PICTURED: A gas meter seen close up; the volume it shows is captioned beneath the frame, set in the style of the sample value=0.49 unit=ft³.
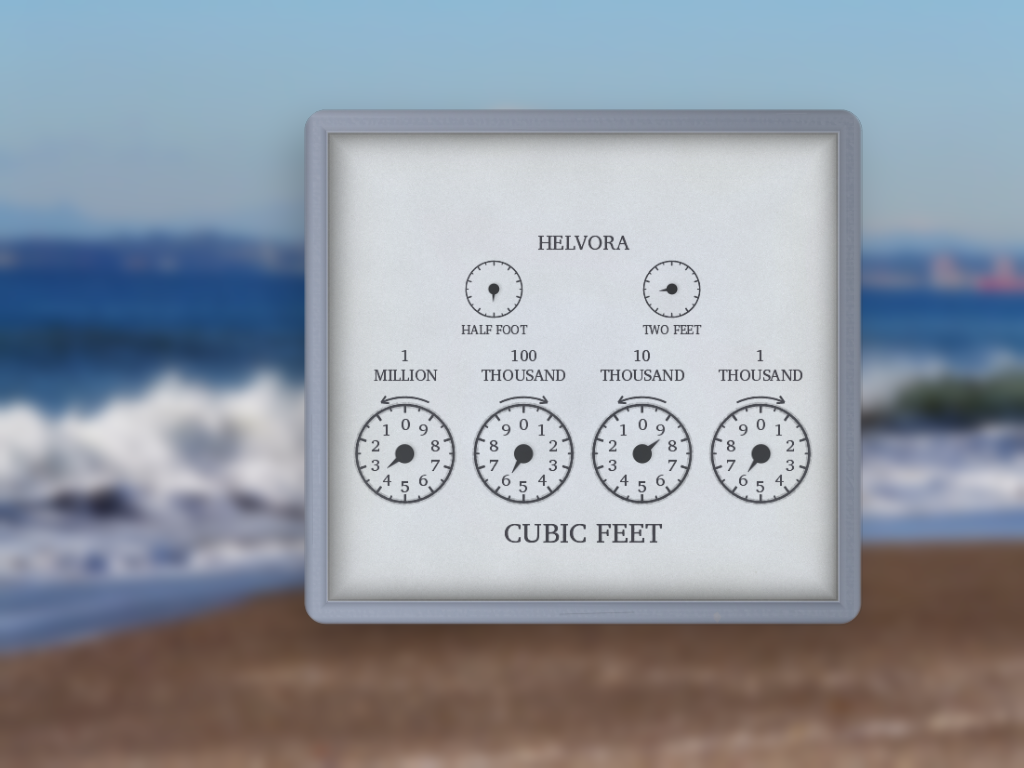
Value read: value=358600 unit=ft³
